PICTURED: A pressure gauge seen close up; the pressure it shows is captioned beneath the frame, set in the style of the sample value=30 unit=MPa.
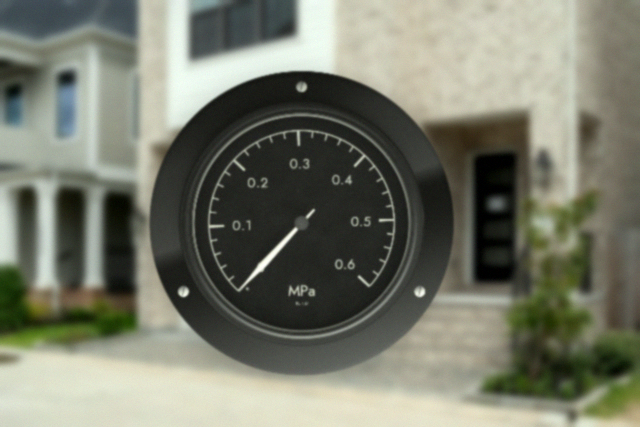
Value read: value=0 unit=MPa
